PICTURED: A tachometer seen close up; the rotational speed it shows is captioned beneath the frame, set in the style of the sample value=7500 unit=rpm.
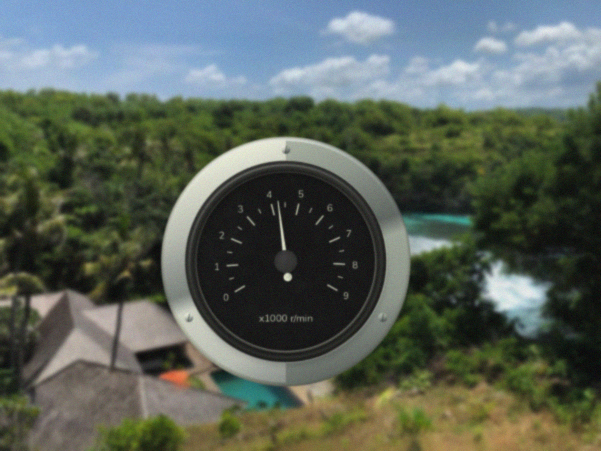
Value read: value=4250 unit=rpm
